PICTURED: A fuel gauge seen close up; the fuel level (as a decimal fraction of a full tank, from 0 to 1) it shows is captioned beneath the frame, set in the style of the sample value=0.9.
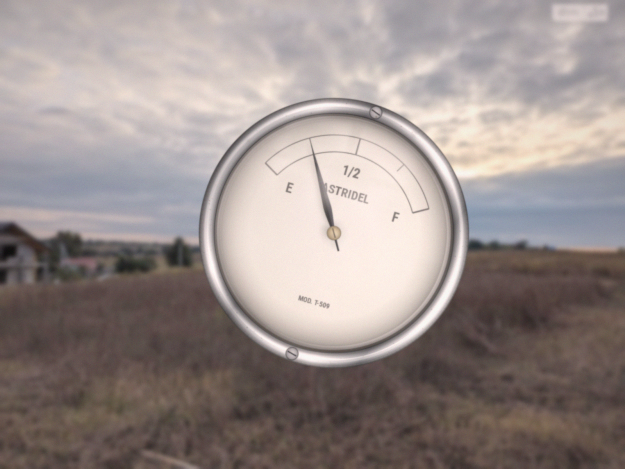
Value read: value=0.25
